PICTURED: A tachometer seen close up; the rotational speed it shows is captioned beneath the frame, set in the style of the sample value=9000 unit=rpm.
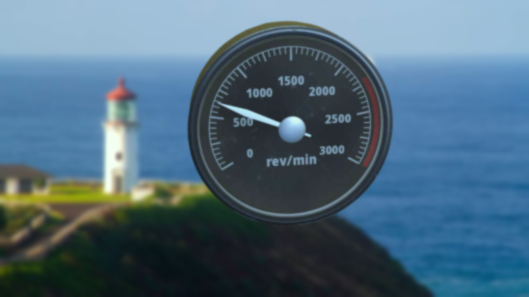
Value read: value=650 unit=rpm
